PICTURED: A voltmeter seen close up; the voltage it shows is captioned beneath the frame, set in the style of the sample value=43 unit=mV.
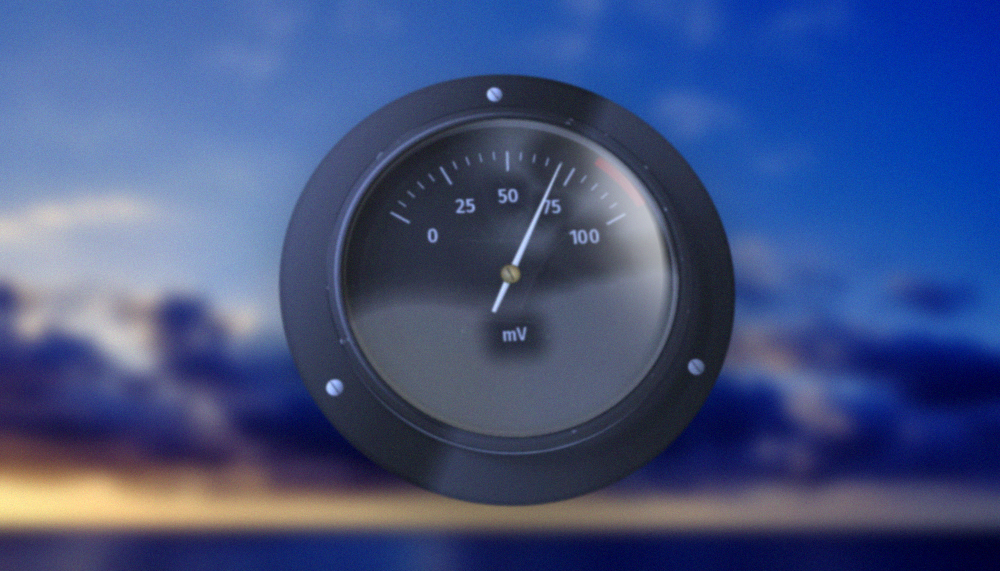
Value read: value=70 unit=mV
